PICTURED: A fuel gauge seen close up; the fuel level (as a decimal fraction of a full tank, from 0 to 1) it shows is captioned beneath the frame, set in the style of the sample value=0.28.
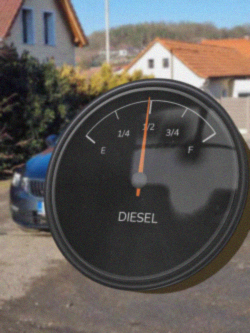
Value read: value=0.5
